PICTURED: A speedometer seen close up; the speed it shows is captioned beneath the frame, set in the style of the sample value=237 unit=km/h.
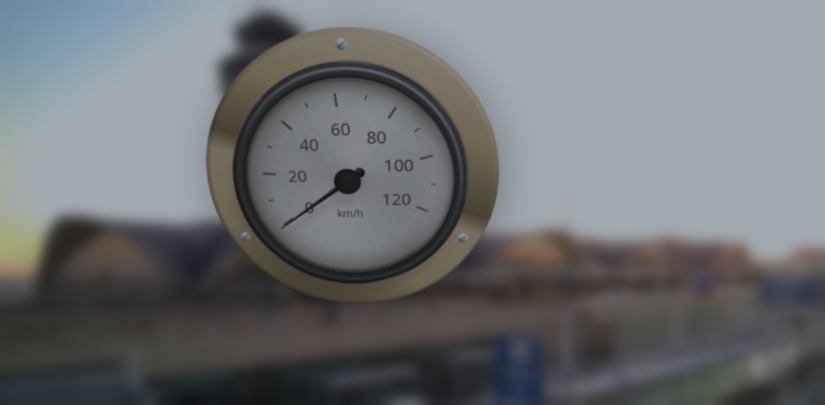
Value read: value=0 unit=km/h
